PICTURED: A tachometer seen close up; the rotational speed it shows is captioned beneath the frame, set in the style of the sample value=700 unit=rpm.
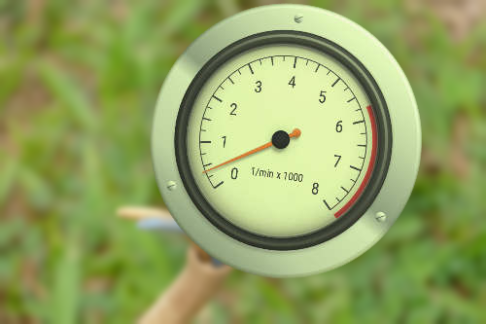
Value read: value=375 unit=rpm
